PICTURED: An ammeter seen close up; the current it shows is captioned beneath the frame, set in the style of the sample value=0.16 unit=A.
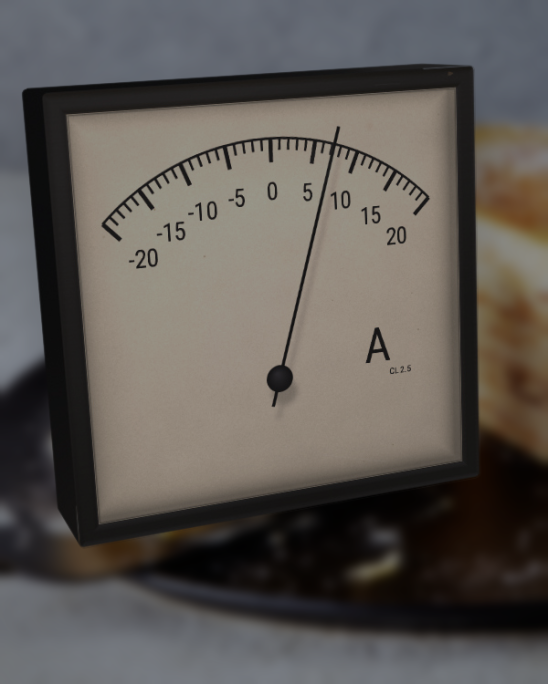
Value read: value=7 unit=A
